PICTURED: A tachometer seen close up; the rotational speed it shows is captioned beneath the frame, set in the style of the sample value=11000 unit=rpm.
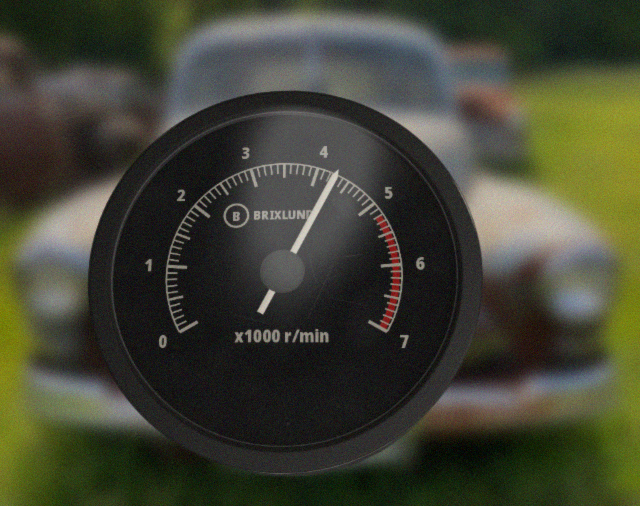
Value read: value=4300 unit=rpm
